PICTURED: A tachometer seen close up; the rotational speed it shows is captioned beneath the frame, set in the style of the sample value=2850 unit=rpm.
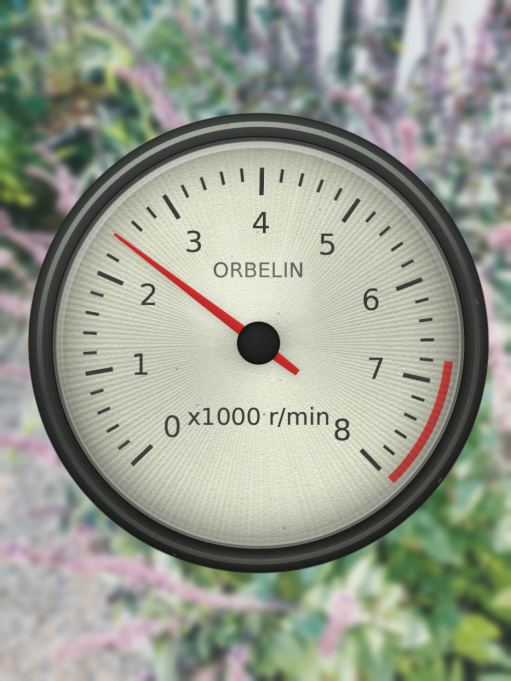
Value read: value=2400 unit=rpm
